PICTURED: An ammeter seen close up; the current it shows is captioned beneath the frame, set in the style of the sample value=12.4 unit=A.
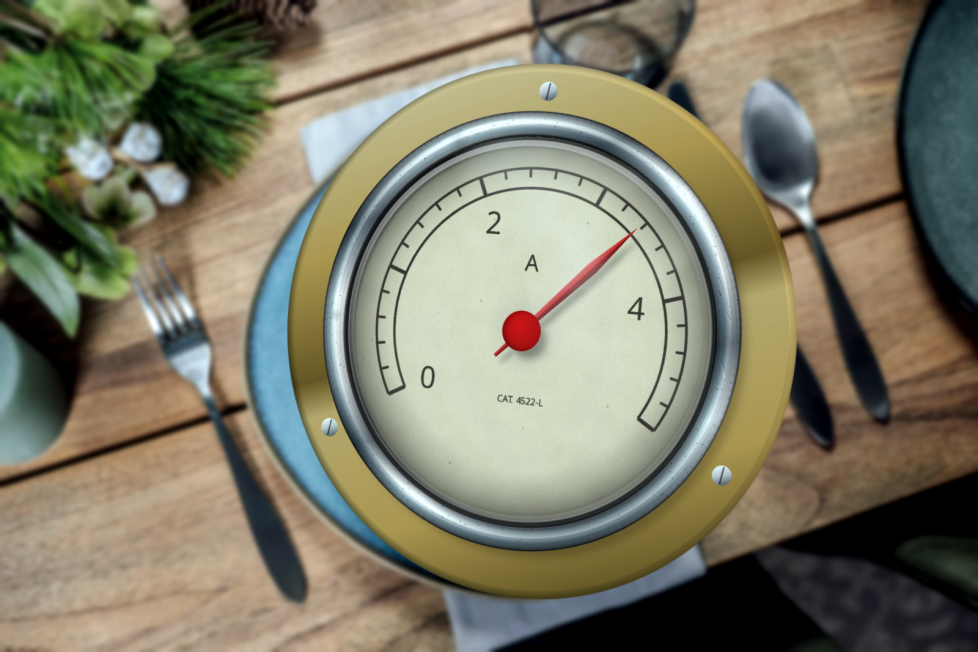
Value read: value=3.4 unit=A
